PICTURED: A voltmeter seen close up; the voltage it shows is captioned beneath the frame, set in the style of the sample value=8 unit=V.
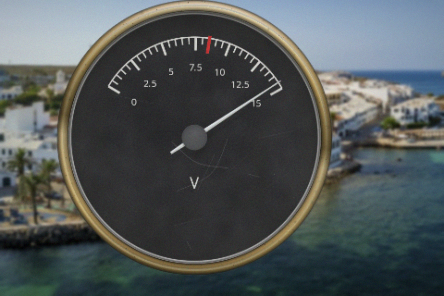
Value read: value=14.5 unit=V
